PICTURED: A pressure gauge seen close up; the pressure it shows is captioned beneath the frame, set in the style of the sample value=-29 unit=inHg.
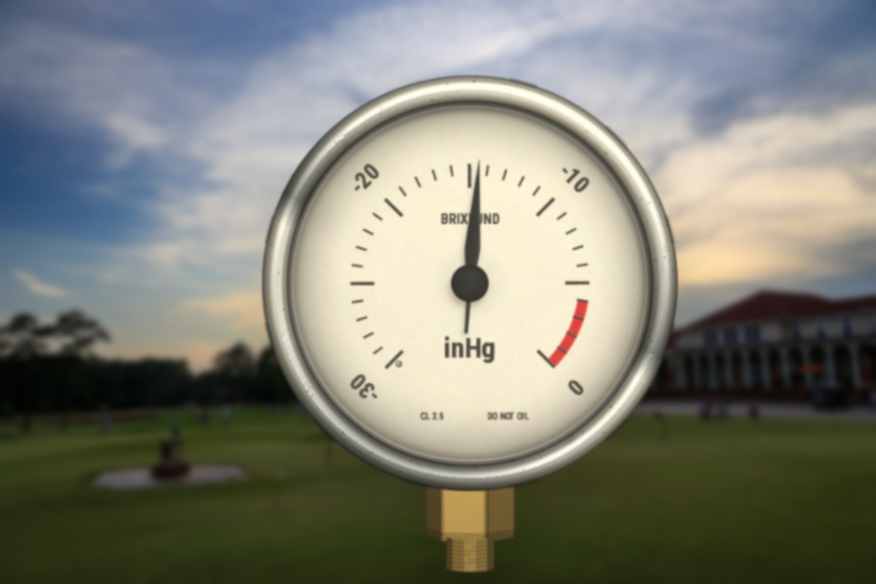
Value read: value=-14.5 unit=inHg
